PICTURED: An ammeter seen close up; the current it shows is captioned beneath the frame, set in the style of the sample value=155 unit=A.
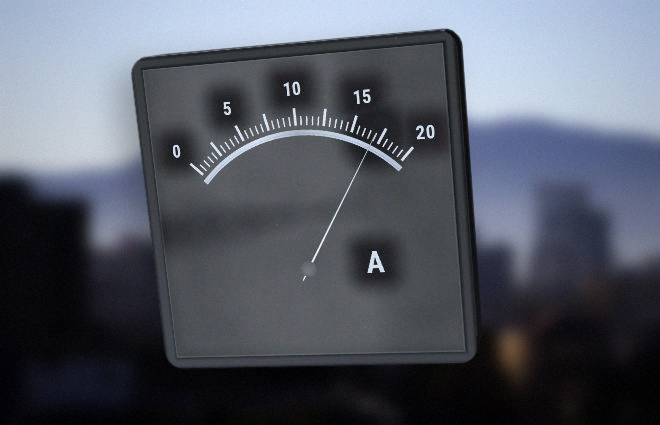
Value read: value=17 unit=A
